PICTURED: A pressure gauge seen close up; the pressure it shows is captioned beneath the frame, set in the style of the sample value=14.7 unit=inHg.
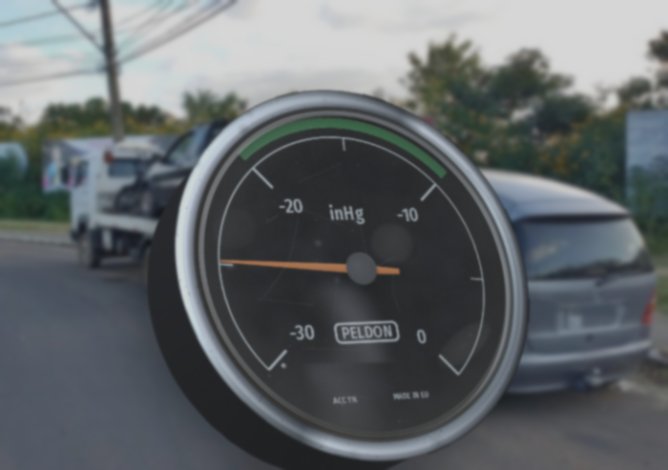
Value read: value=-25 unit=inHg
